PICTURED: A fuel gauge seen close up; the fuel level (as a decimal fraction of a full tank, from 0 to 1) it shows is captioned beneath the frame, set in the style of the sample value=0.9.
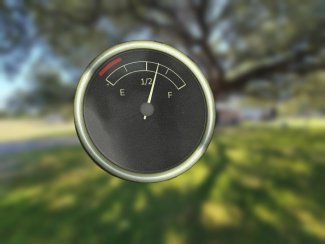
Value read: value=0.625
